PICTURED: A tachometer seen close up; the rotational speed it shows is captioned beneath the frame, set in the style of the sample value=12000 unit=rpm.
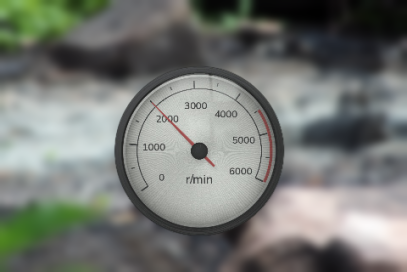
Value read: value=2000 unit=rpm
